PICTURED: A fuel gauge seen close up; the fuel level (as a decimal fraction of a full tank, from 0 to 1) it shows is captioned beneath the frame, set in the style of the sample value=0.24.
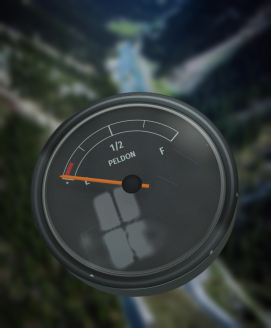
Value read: value=0
